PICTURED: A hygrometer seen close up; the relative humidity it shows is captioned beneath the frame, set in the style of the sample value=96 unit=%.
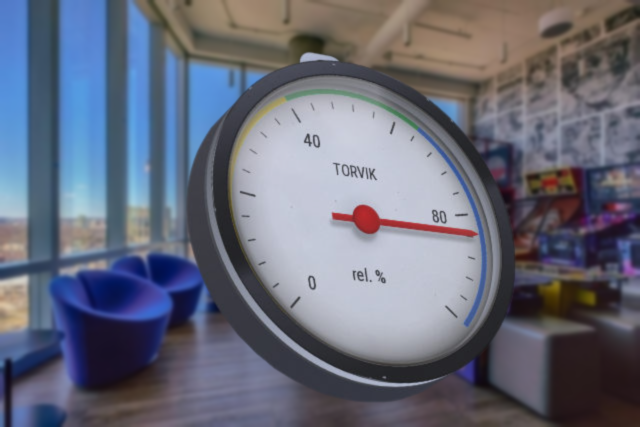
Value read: value=84 unit=%
